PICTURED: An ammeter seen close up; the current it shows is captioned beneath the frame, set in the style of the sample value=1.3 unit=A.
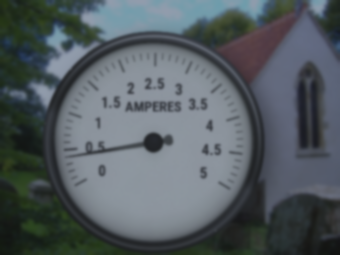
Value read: value=0.4 unit=A
